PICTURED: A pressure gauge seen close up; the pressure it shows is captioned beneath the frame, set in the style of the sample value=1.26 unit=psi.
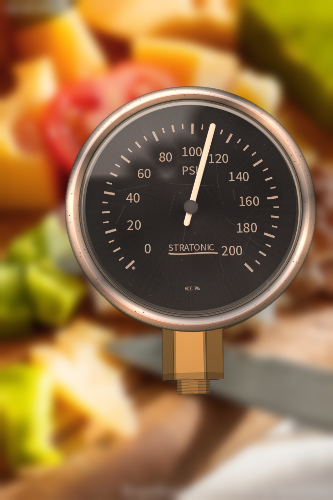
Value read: value=110 unit=psi
